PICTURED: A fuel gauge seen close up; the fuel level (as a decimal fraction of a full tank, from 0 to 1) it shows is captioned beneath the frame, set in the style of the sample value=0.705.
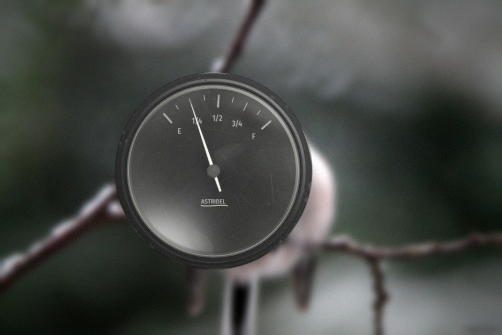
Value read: value=0.25
